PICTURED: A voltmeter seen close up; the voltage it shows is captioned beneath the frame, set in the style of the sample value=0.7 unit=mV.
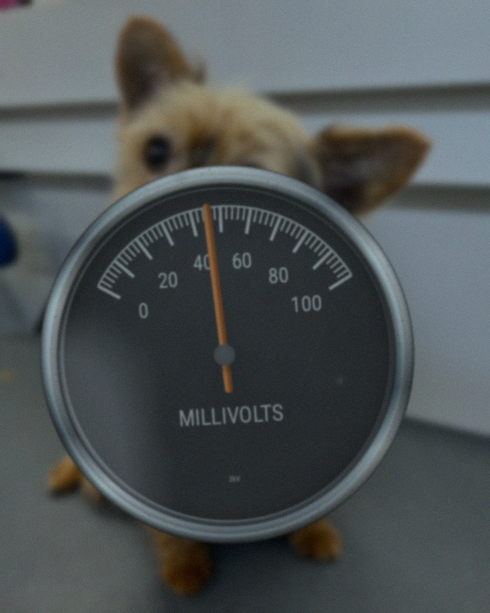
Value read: value=46 unit=mV
